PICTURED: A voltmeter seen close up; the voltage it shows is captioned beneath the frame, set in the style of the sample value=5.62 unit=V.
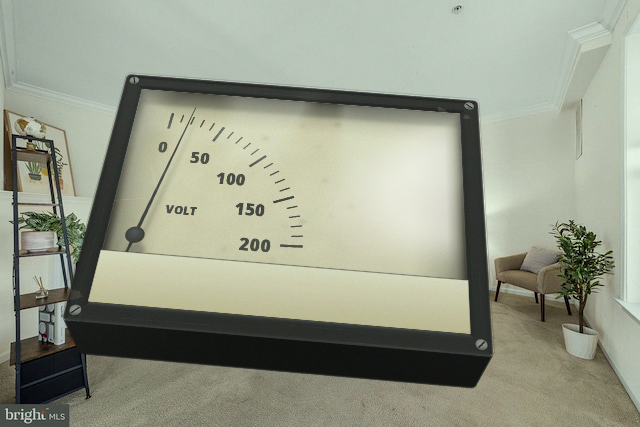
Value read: value=20 unit=V
